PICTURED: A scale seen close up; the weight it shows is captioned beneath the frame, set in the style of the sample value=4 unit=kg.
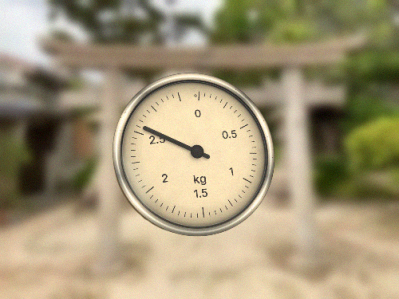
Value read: value=2.55 unit=kg
